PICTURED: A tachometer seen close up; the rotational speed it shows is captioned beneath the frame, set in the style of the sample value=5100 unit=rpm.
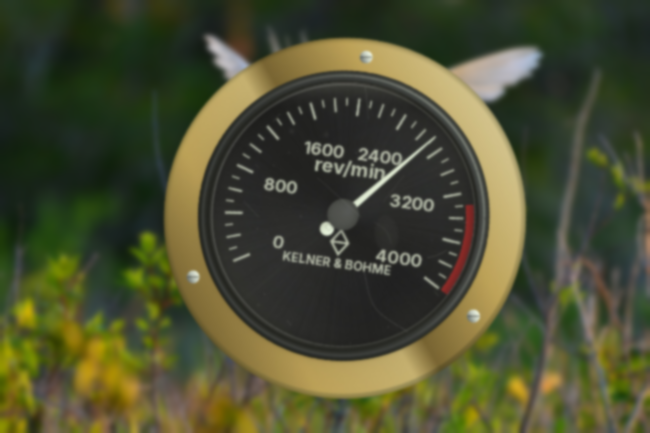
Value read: value=2700 unit=rpm
